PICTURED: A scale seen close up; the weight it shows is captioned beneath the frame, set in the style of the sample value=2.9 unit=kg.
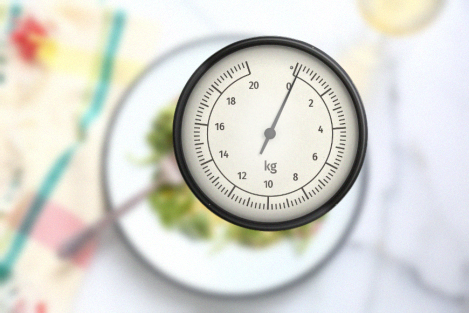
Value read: value=0.2 unit=kg
